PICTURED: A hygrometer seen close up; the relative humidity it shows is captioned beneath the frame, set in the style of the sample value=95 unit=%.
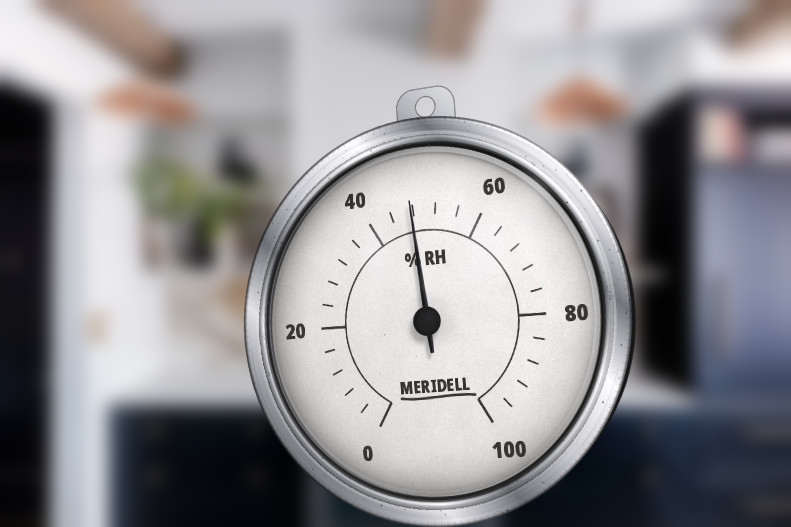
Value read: value=48 unit=%
